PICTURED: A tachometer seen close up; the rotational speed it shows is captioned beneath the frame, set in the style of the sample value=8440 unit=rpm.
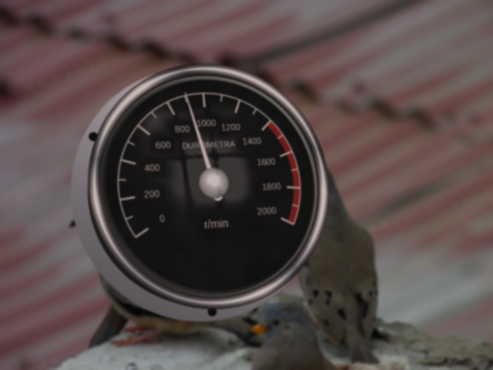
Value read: value=900 unit=rpm
